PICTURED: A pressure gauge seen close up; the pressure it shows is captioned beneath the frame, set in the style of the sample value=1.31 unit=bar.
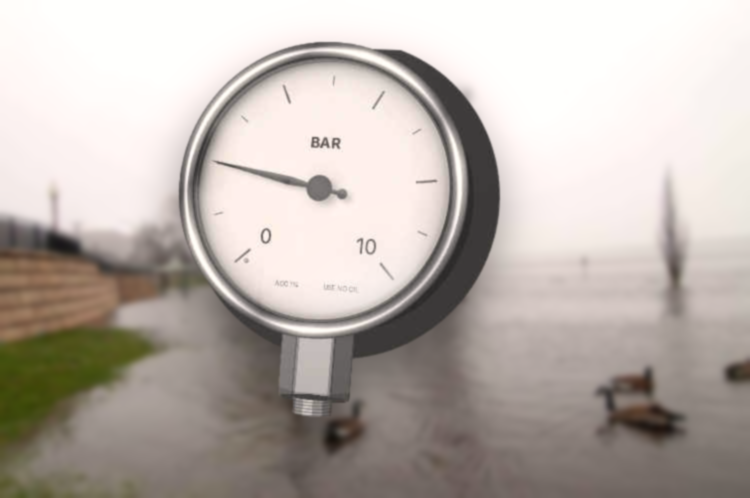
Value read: value=2 unit=bar
